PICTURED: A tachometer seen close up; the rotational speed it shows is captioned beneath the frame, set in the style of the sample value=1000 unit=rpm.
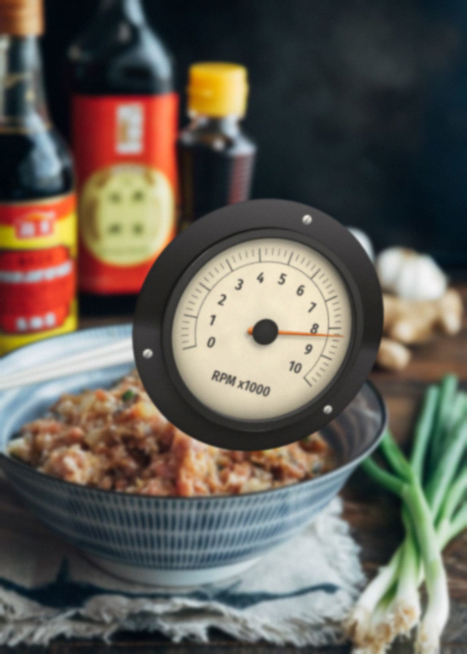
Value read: value=8200 unit=rpm
